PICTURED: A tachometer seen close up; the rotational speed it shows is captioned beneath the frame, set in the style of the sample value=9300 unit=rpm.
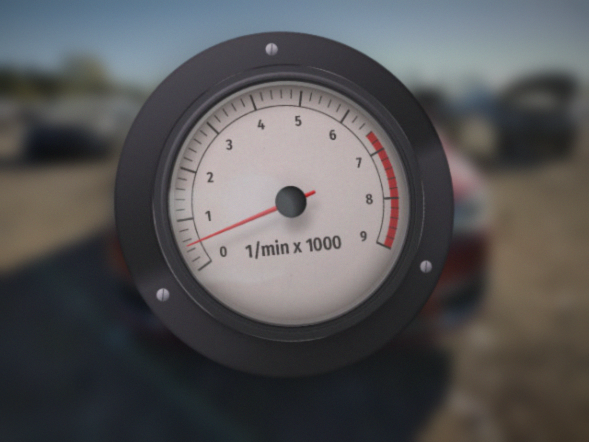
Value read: value=500 unit=rpm
